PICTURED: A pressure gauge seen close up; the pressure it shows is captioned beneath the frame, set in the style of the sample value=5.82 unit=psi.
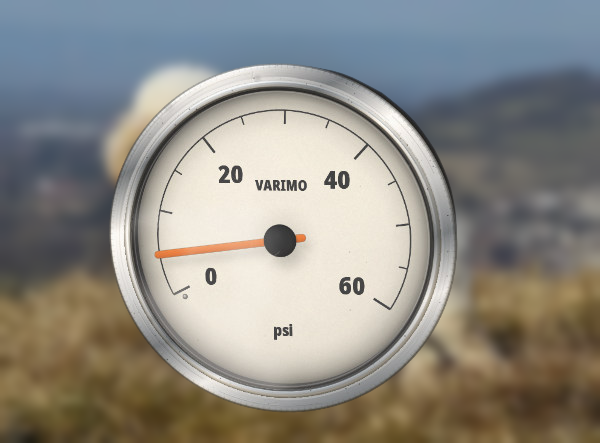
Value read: value=5 unit=psi
